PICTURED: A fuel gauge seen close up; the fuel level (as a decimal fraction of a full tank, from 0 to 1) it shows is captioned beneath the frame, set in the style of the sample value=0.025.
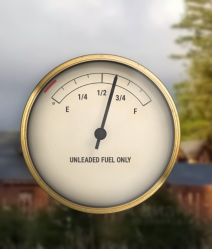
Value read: value=0.625
